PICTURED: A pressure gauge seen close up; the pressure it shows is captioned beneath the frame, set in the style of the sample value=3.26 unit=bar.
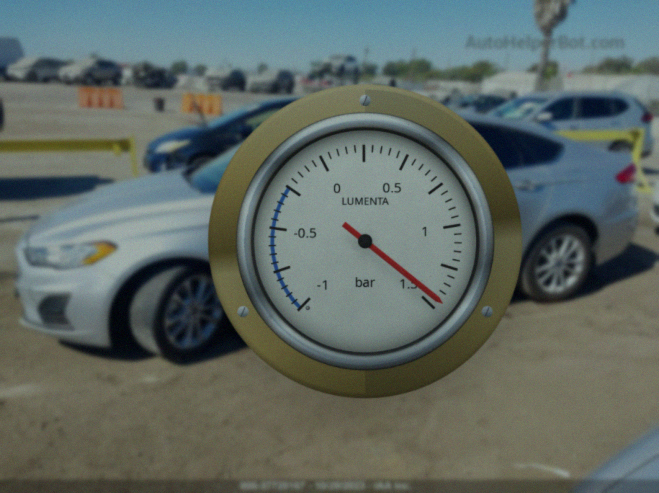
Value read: value=1.45 unit=bar
